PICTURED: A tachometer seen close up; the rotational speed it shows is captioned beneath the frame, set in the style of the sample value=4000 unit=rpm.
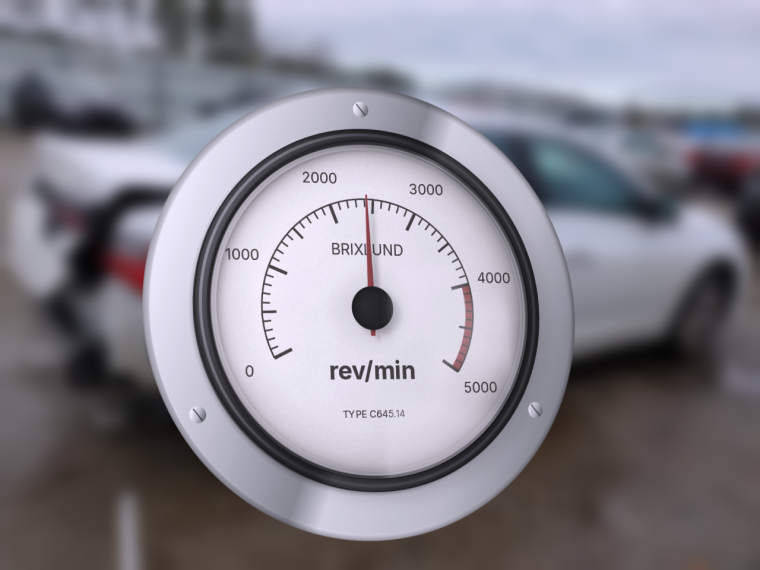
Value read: value=2400 unit=rpm
